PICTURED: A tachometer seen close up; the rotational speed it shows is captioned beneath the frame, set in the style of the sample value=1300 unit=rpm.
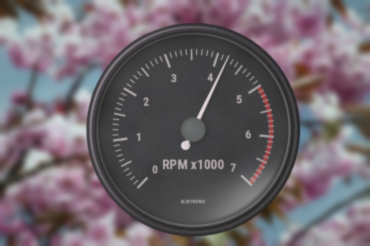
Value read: value=4200 unit=rpm
